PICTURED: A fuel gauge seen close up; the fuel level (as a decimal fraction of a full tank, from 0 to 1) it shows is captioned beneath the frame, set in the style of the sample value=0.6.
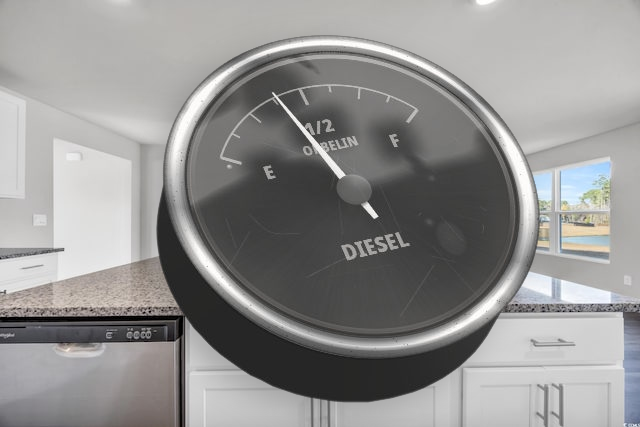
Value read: value=0.375
